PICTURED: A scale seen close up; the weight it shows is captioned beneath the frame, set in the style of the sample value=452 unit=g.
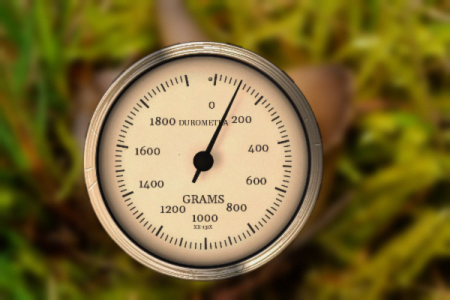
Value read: value=100 unit=g
